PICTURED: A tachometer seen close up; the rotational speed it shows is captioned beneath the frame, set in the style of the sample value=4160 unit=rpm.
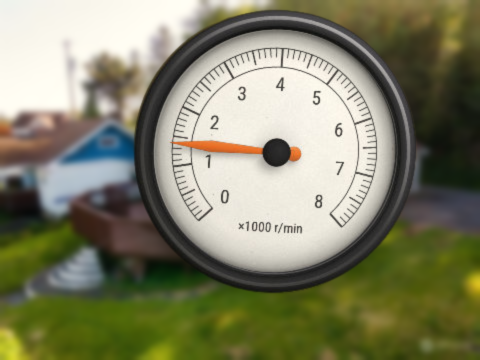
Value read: value=1400 unit=rpm
